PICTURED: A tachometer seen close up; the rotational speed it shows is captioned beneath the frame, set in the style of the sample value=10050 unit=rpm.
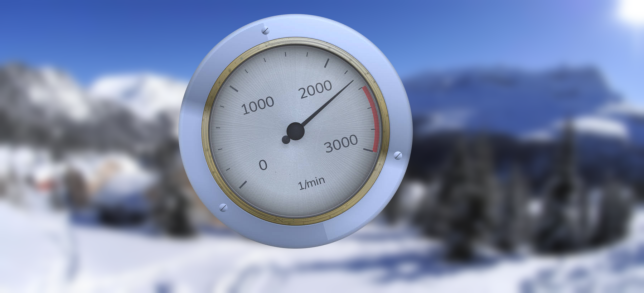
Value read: value=2300 unit=rpm
